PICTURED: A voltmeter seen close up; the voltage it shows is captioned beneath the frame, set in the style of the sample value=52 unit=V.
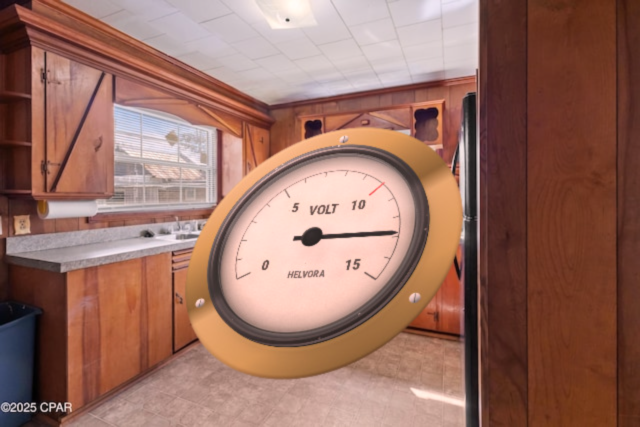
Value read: value=13 unit=V
